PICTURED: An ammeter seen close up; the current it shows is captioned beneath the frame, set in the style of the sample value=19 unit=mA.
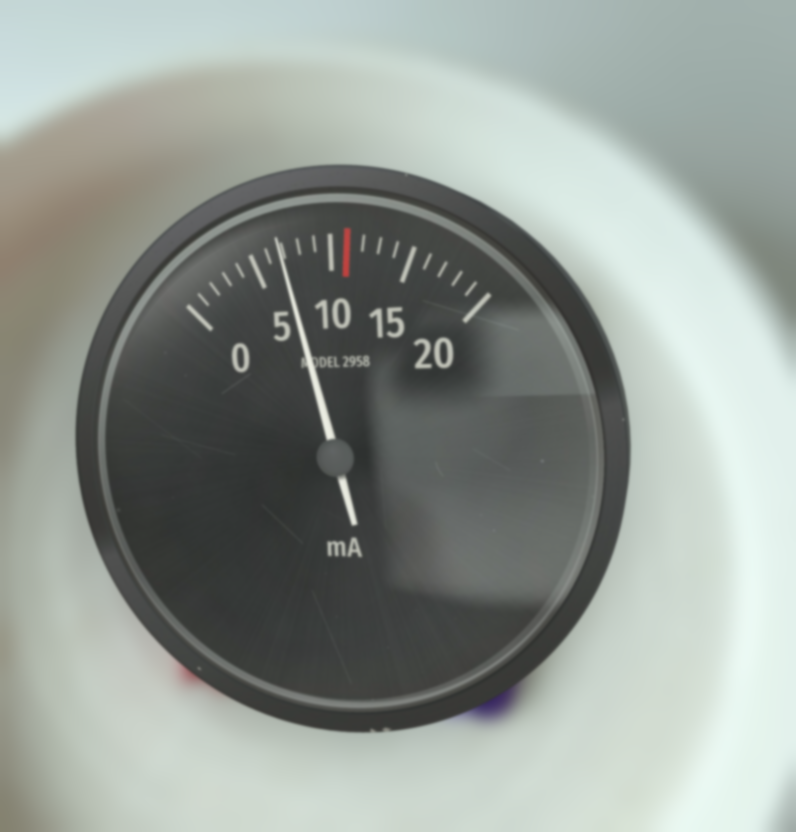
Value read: value=7 unit=mA
